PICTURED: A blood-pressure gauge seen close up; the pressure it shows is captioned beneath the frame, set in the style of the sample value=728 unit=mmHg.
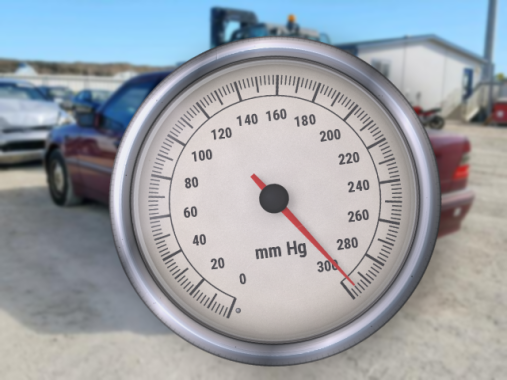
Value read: value=296 unit=mmHg
